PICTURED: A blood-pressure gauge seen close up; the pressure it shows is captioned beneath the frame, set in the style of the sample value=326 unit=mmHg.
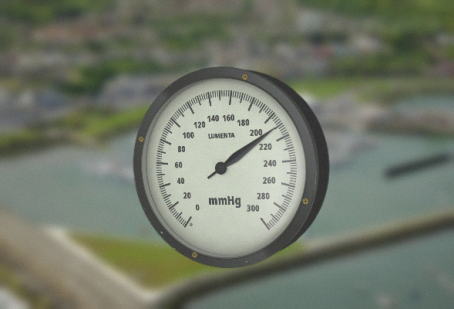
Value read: value=210 unit=mmHg
